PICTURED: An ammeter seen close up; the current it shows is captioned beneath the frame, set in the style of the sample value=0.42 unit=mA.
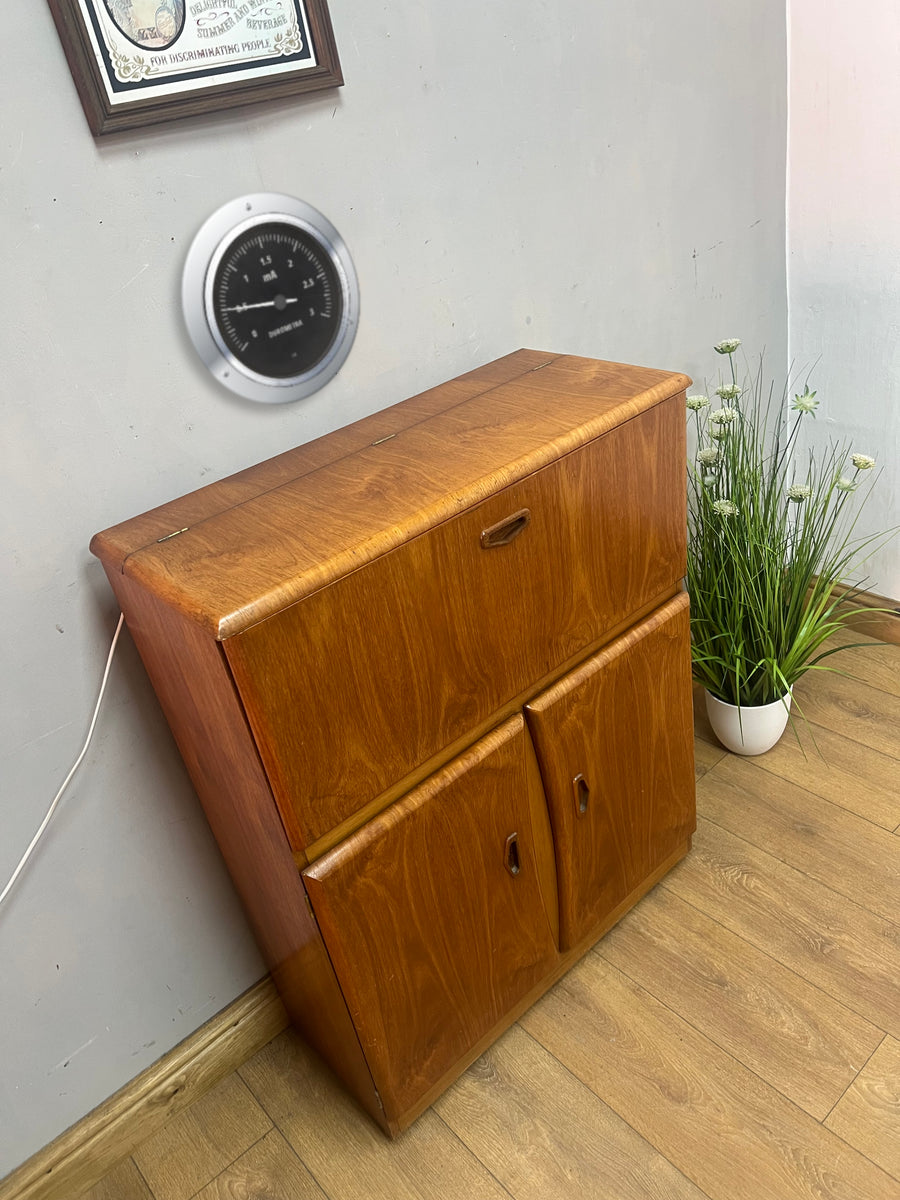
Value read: value=0.5 unit=mA
